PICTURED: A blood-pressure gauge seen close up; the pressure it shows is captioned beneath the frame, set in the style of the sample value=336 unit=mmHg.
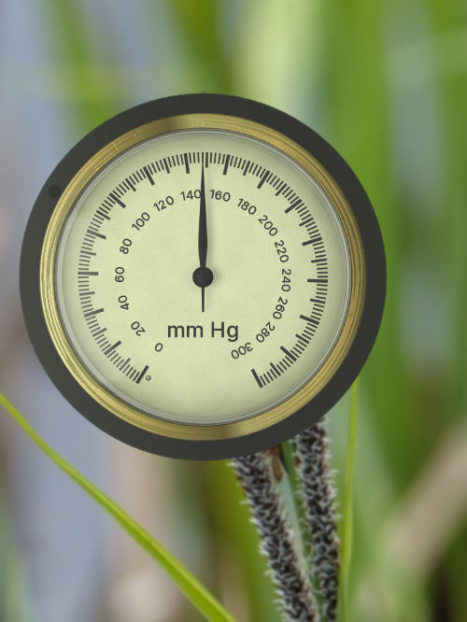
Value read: value=148 unit=mmHg
